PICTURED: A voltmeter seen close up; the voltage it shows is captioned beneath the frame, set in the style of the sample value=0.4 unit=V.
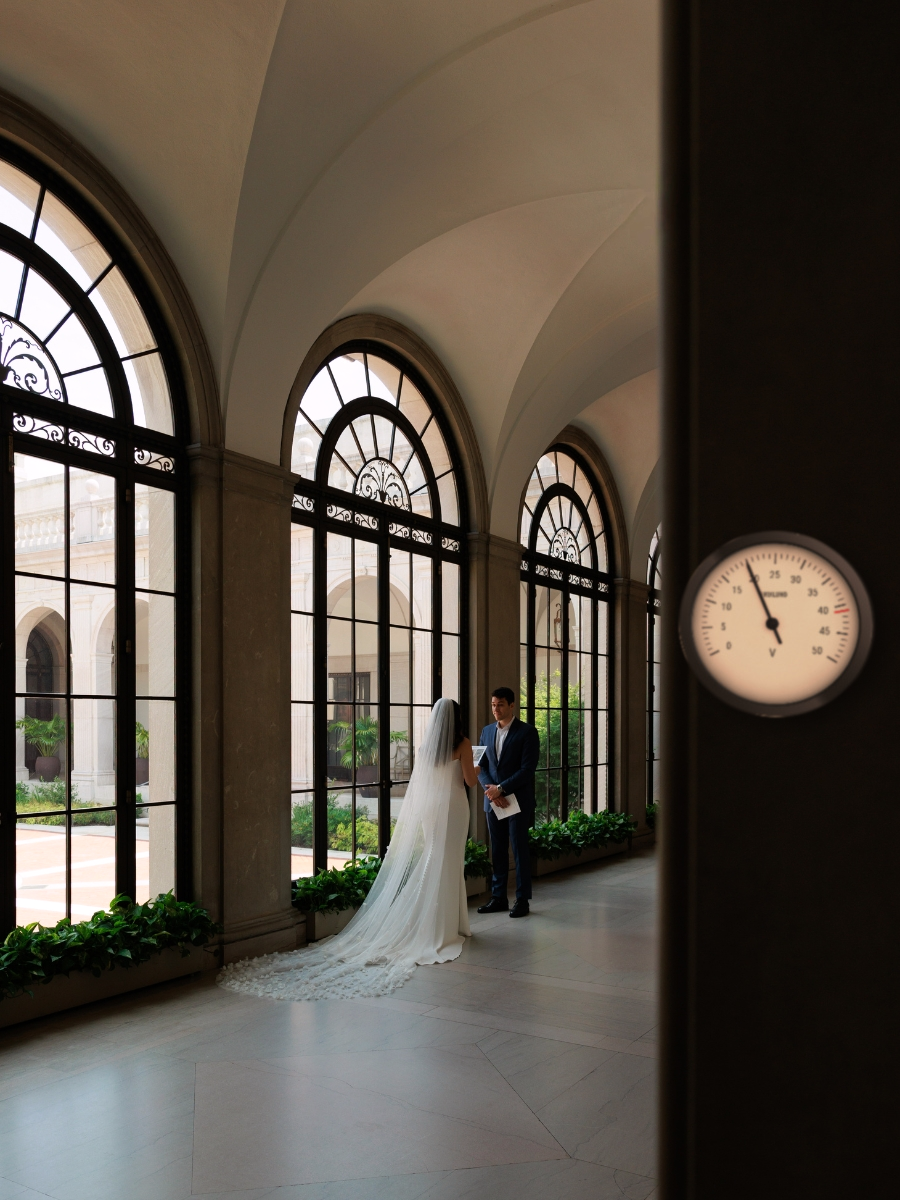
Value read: value=20 unit=V
